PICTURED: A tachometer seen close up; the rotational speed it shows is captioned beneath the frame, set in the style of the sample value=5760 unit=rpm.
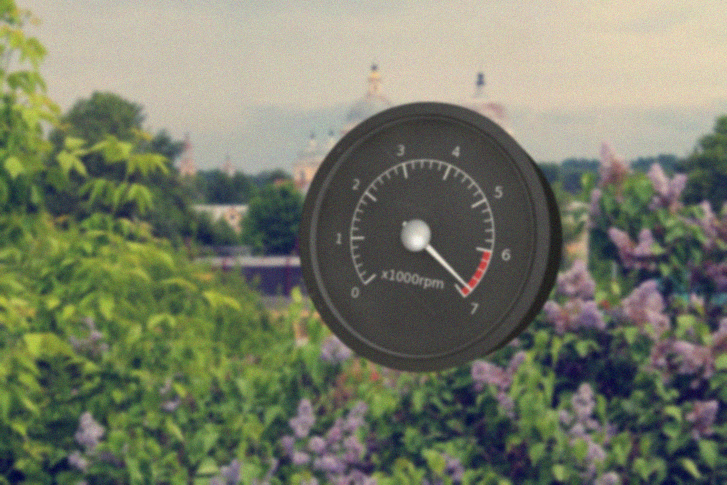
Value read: value=6800 unit=rpm
